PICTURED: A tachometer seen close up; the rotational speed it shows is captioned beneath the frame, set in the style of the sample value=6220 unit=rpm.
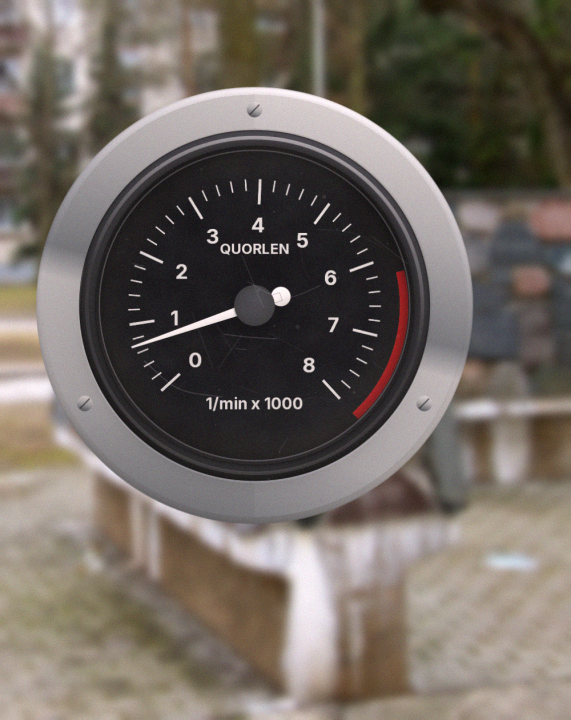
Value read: value=700 unit=rpm
